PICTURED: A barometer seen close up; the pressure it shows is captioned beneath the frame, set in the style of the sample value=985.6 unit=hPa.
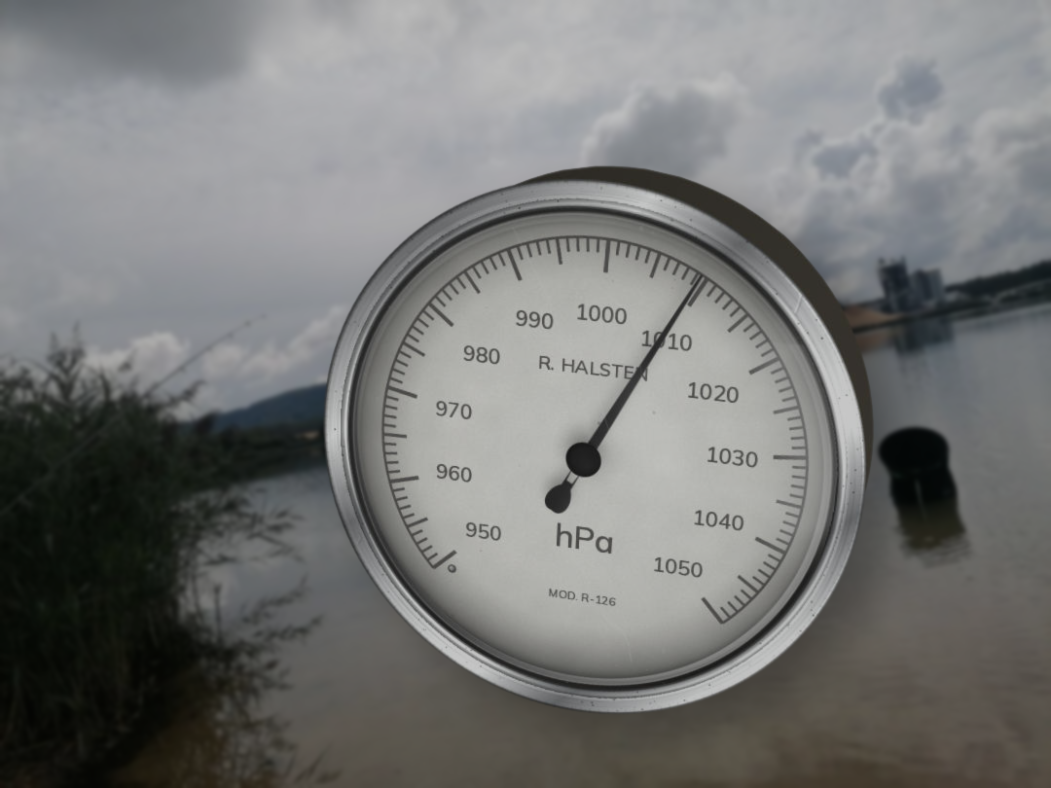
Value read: value=1009.5 unit=hPa
